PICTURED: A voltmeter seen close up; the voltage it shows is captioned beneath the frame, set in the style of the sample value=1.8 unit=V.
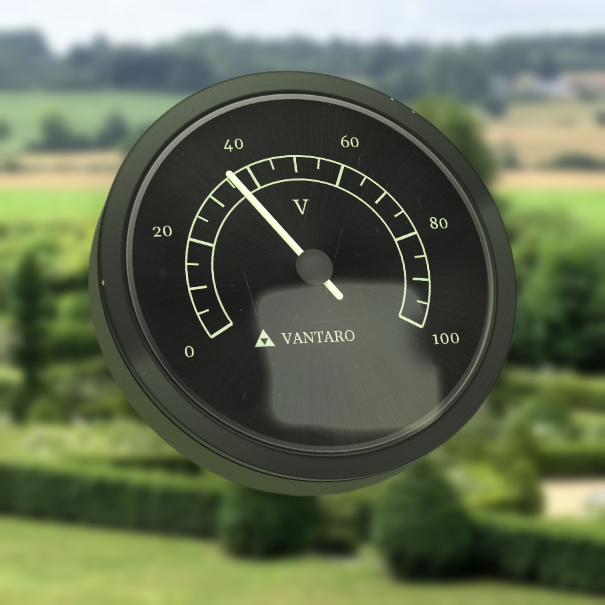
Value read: value=35 unit=V
